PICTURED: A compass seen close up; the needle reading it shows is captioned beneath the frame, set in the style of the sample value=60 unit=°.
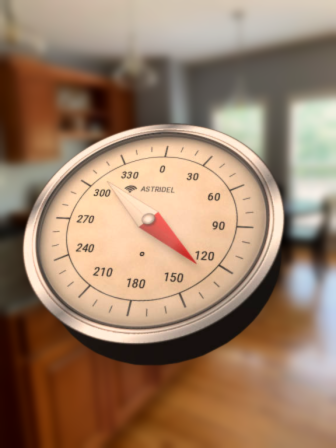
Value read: value=130 unit=°
